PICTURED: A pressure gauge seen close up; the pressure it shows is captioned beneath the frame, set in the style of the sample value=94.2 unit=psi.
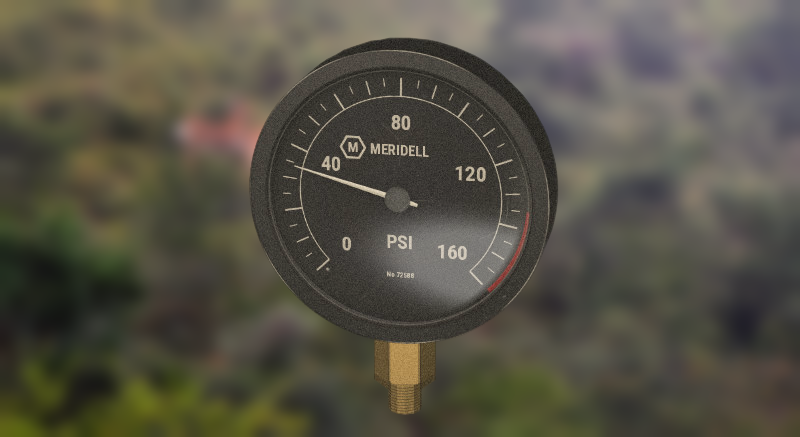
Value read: value=35 unit=psi
